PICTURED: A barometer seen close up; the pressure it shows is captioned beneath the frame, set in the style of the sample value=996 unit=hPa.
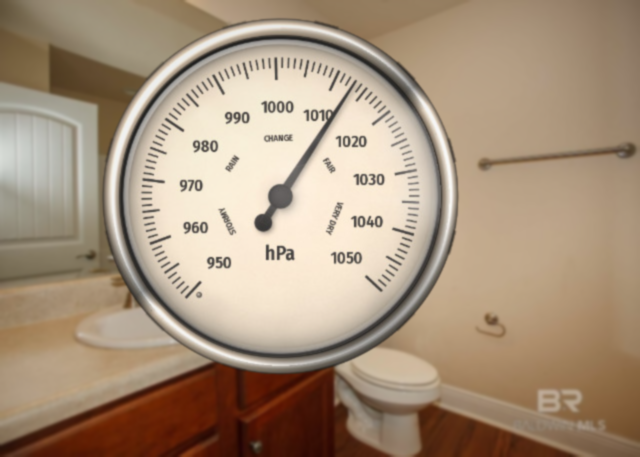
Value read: value=1013 unit=hPa
